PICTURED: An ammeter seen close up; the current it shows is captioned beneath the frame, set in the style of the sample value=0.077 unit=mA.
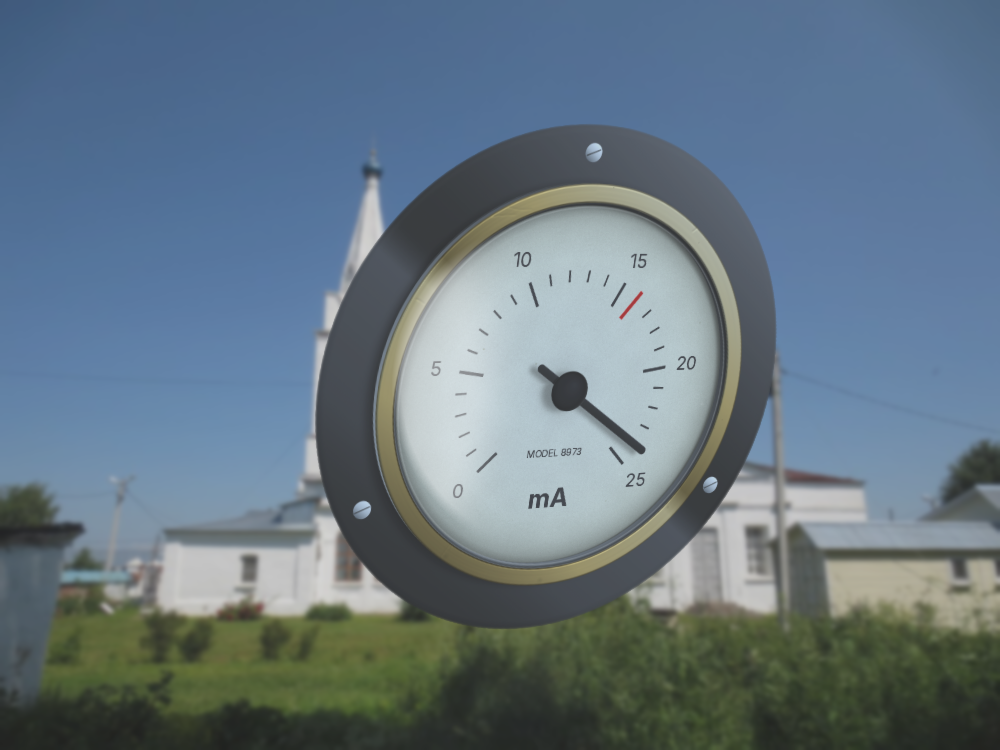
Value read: value=24 unit=mA
